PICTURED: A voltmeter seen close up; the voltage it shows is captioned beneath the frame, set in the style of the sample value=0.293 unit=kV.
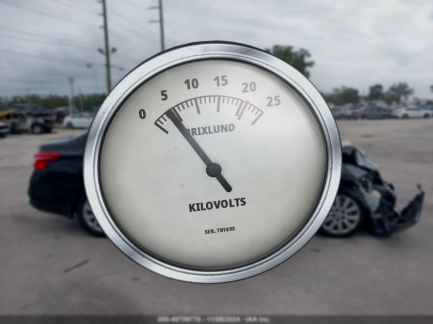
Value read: value=4 unit=kV
